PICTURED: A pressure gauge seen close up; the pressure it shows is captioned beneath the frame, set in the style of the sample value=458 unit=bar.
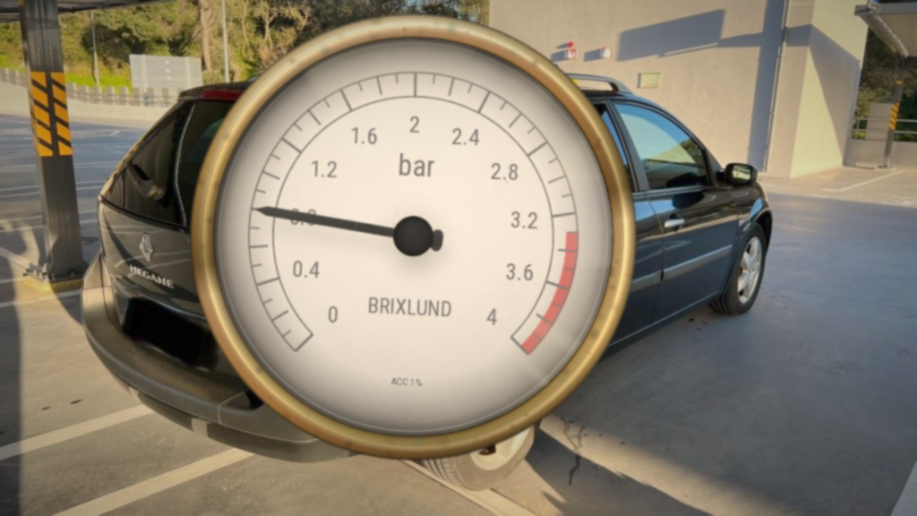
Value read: value=0.8 unit=bar
